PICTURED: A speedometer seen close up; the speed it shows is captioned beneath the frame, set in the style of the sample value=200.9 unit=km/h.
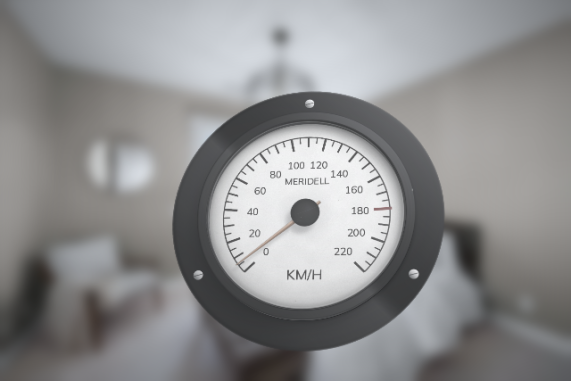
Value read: value=5 unit=km/h
